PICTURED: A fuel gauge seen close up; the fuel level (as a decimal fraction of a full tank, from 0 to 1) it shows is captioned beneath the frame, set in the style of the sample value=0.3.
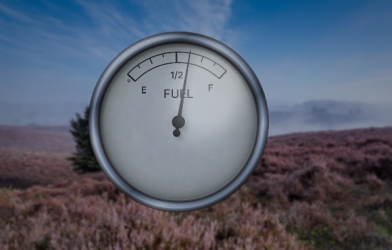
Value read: value=0.625
